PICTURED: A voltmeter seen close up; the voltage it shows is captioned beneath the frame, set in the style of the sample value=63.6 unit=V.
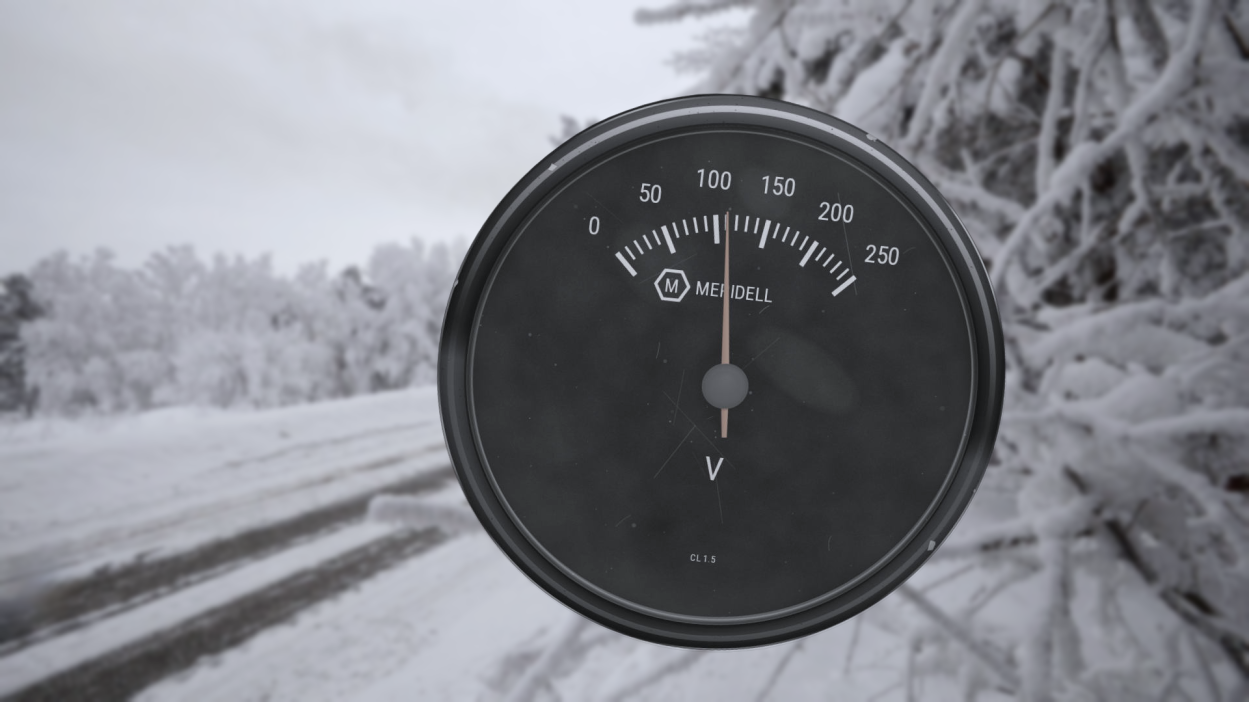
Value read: value=110 unit=V
